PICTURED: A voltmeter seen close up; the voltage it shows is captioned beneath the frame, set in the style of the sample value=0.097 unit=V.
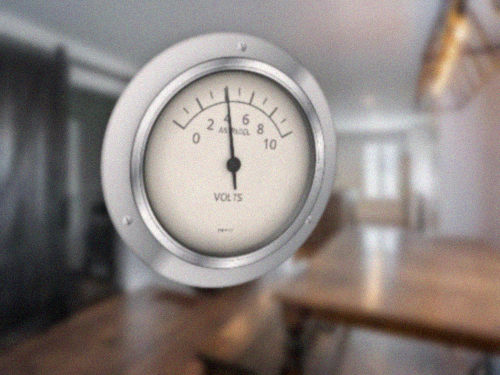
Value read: value=4 unit=V
